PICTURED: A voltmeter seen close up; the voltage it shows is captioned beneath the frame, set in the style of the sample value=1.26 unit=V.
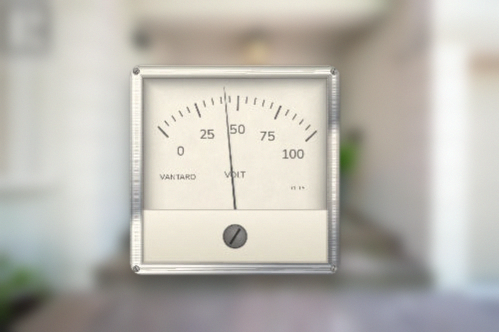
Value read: value=42.5 unit=V
